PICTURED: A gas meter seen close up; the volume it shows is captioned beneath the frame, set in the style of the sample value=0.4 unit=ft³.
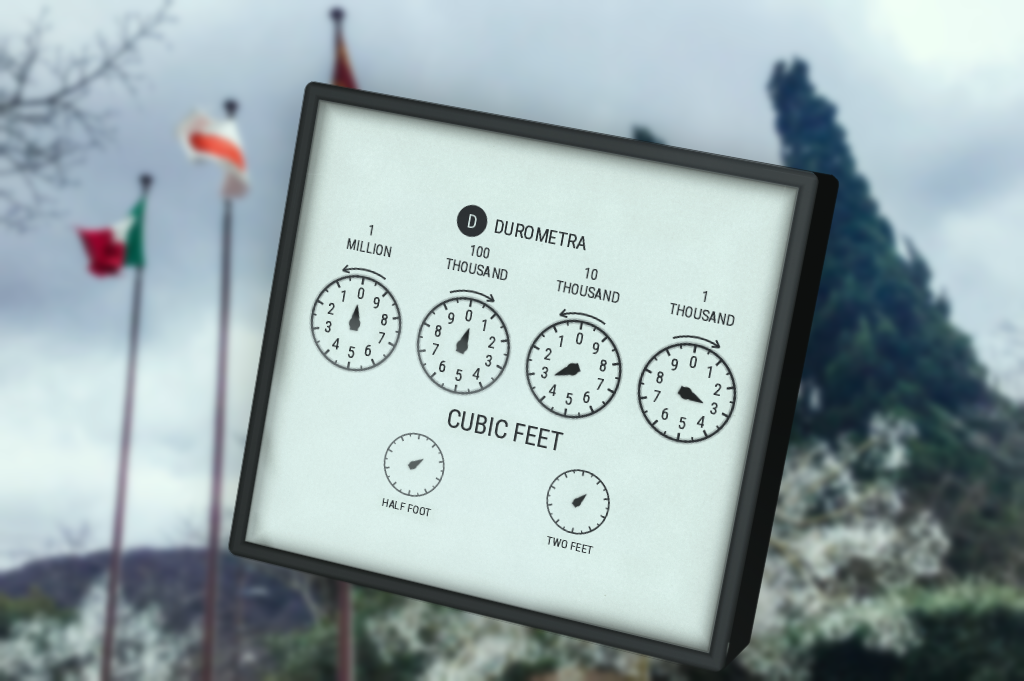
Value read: value=3300 unit=ft³
